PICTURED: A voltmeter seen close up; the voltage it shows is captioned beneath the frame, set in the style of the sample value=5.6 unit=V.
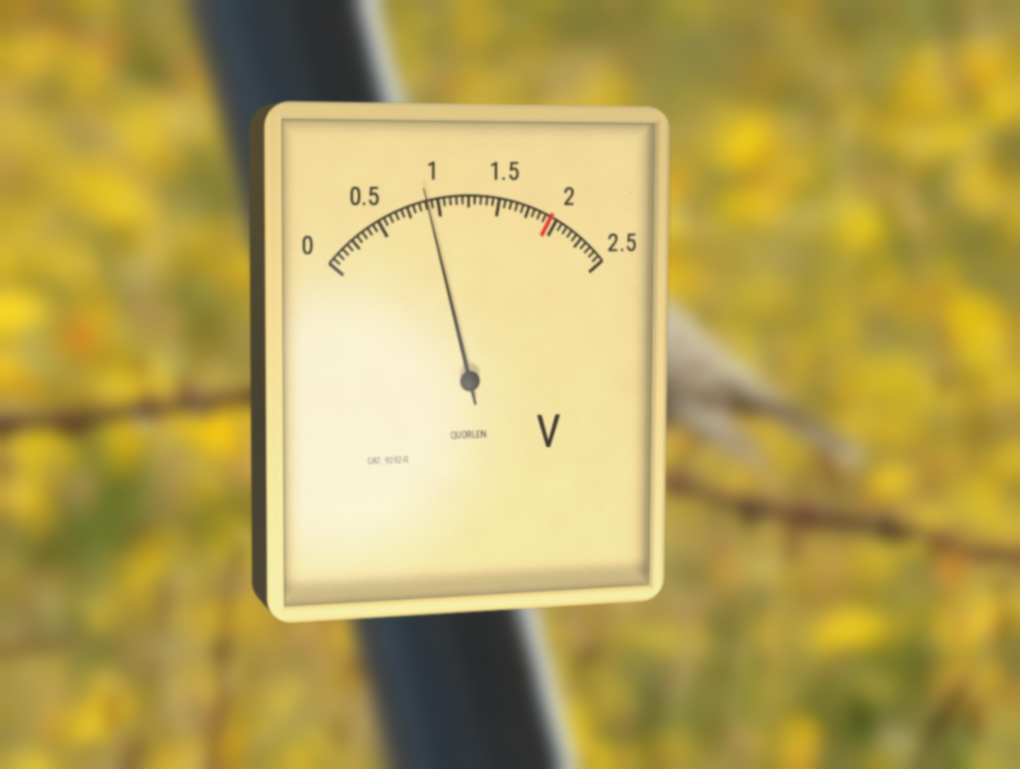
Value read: value=0.9 unit=V
